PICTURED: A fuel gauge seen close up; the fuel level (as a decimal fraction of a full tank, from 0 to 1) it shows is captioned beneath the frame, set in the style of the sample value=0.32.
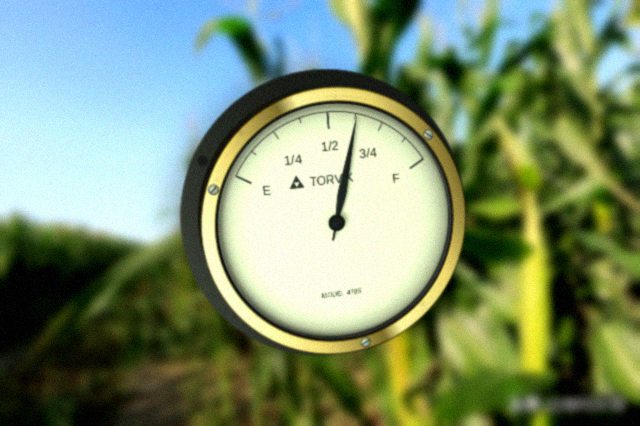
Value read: value=0.625
